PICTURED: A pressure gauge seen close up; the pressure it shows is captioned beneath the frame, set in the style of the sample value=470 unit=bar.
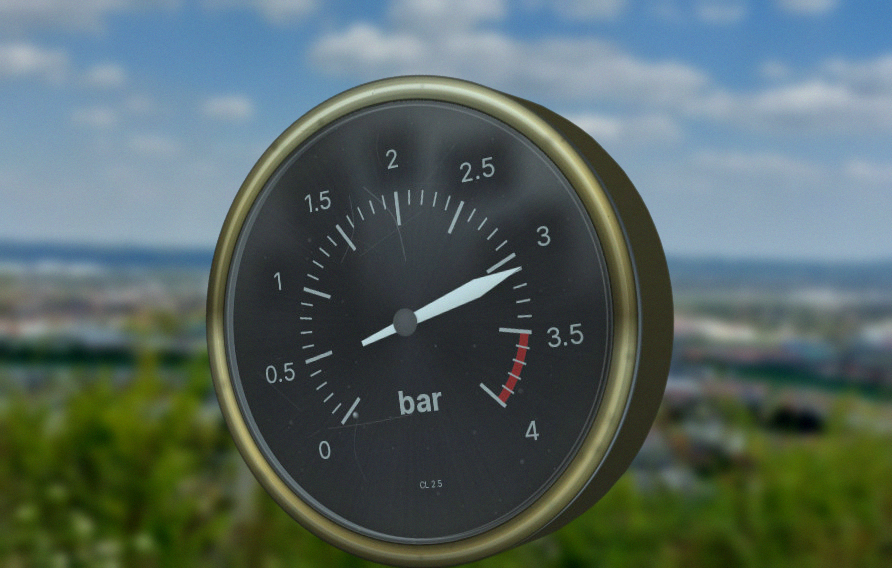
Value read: value=3.1 unit=bar
